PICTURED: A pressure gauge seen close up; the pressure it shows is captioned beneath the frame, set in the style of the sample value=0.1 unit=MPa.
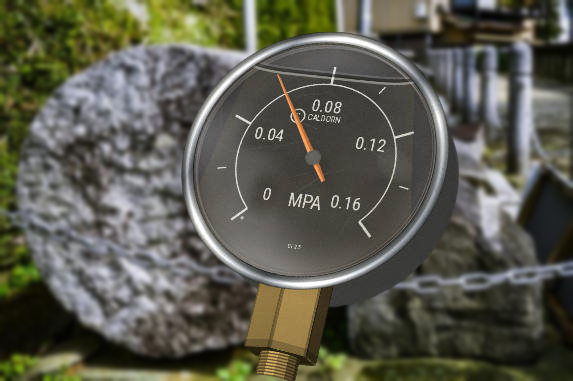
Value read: value=0.06 unit=MPa
